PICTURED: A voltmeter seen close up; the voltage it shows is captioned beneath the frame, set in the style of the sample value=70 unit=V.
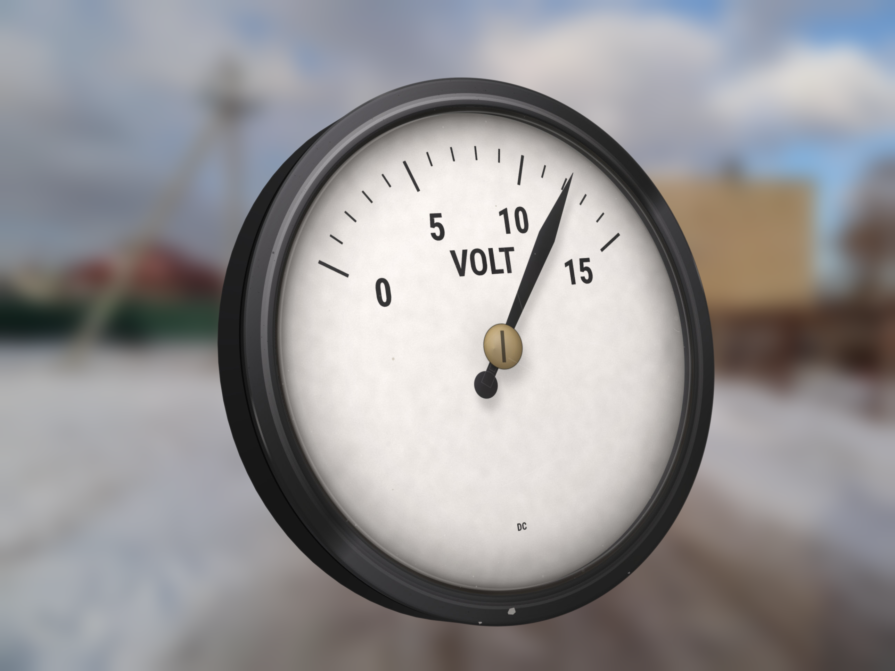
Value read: value=12 unit=V
